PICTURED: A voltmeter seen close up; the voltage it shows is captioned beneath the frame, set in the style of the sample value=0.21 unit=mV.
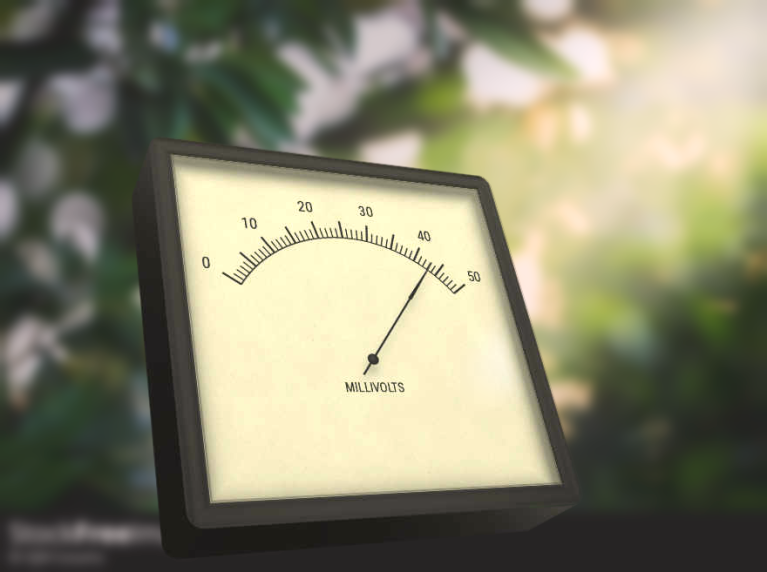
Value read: value=43 unit=mV
